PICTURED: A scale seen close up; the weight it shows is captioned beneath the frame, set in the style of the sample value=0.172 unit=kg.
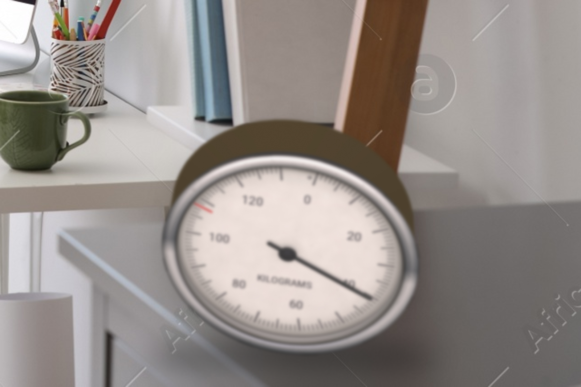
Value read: value=40 unit=kg
